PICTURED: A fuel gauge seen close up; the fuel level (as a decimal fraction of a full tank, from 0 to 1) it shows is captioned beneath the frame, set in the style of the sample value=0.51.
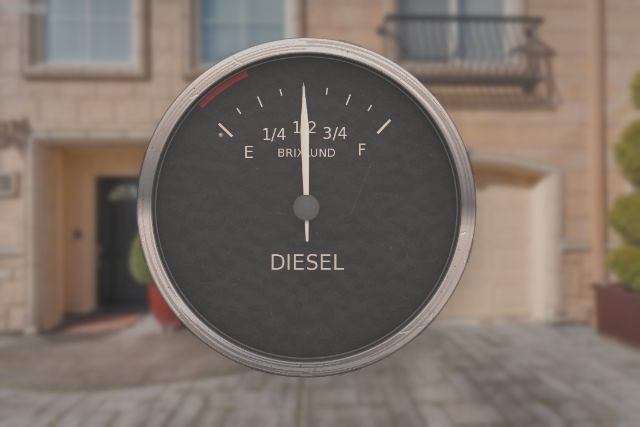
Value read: value=0.5
